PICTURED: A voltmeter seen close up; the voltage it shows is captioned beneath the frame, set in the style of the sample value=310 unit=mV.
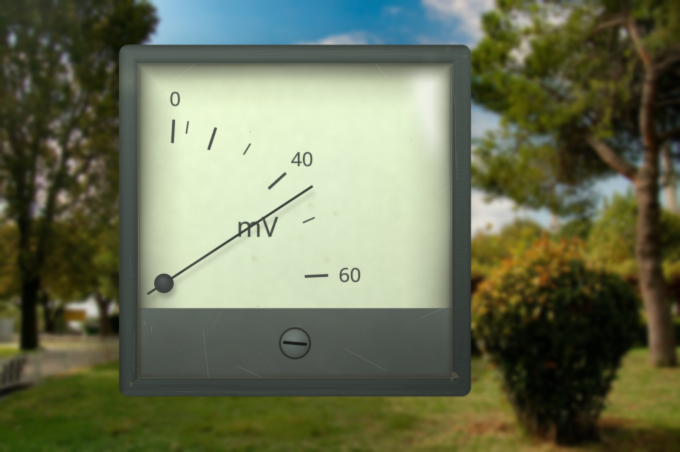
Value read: value=45 unit=mV
